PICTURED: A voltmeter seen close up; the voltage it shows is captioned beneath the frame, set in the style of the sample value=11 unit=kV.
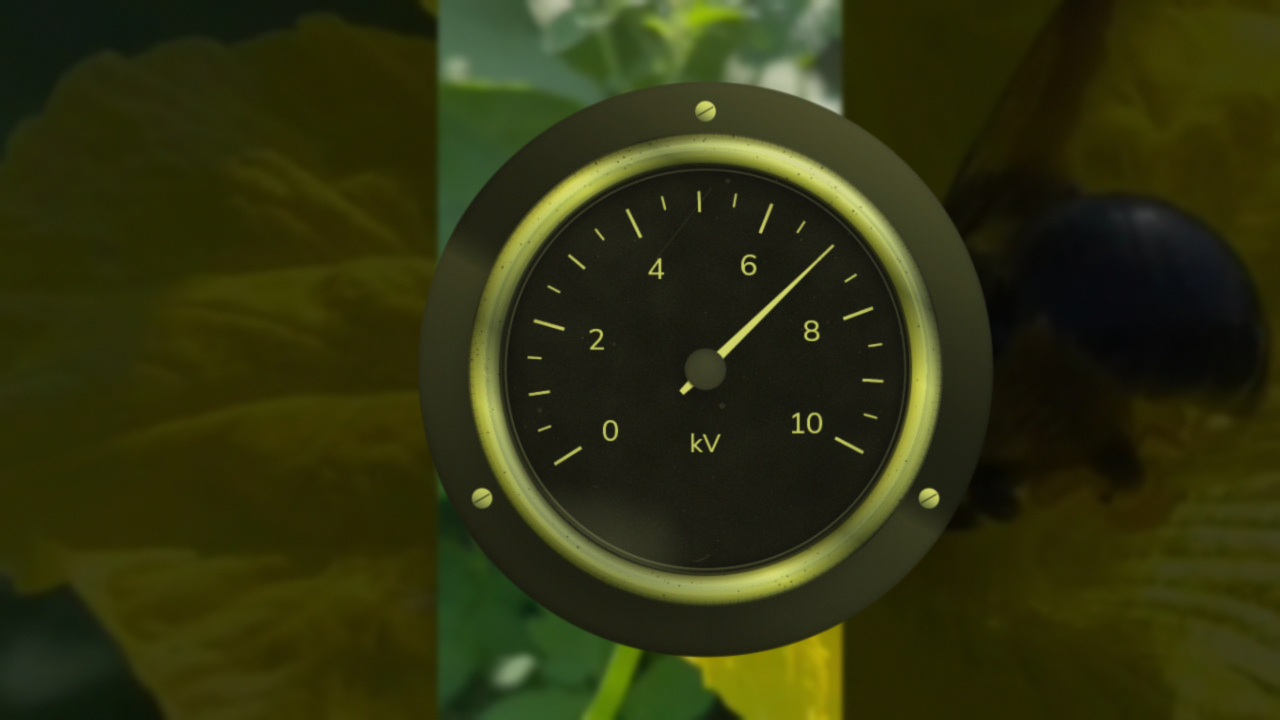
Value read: value=7 unit=kV
